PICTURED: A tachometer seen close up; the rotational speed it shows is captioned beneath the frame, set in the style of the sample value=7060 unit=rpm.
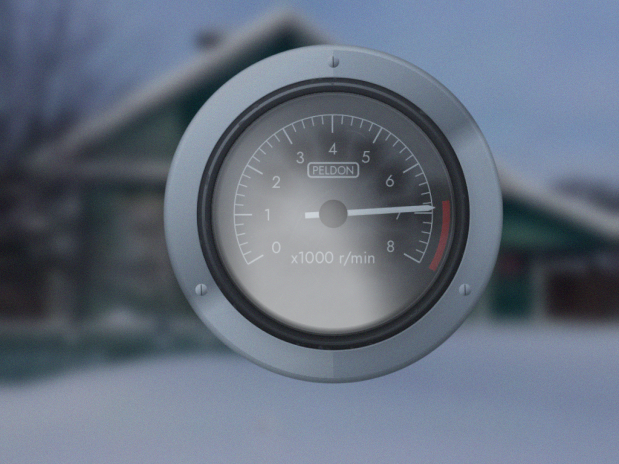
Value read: value=6900 unit=rpm
